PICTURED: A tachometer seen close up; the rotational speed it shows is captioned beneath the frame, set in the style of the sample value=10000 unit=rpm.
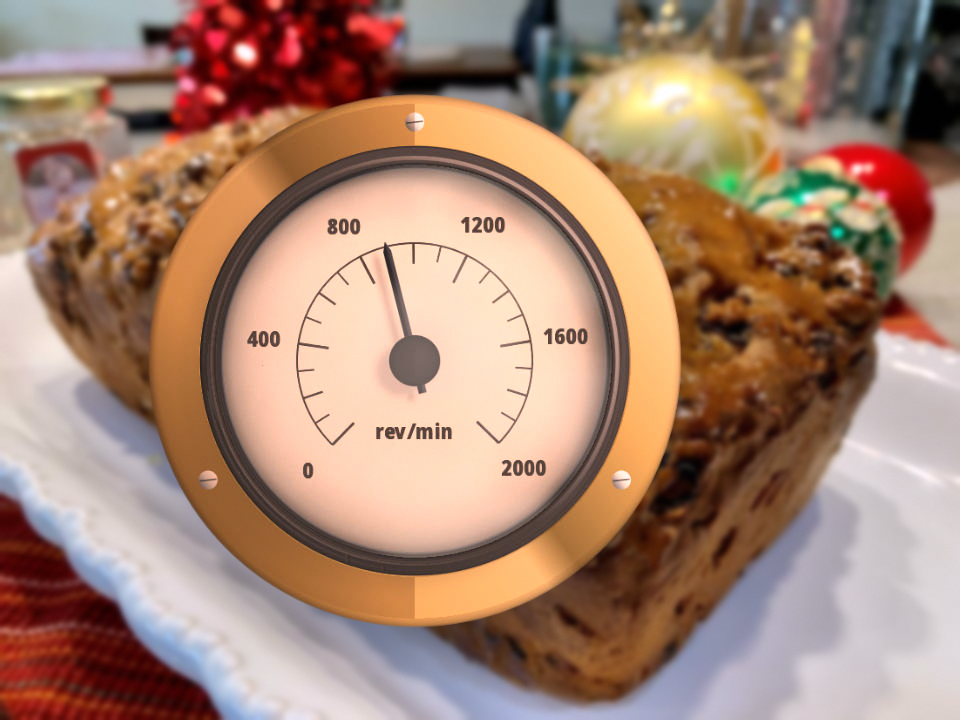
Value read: value=900 unit=rpm
